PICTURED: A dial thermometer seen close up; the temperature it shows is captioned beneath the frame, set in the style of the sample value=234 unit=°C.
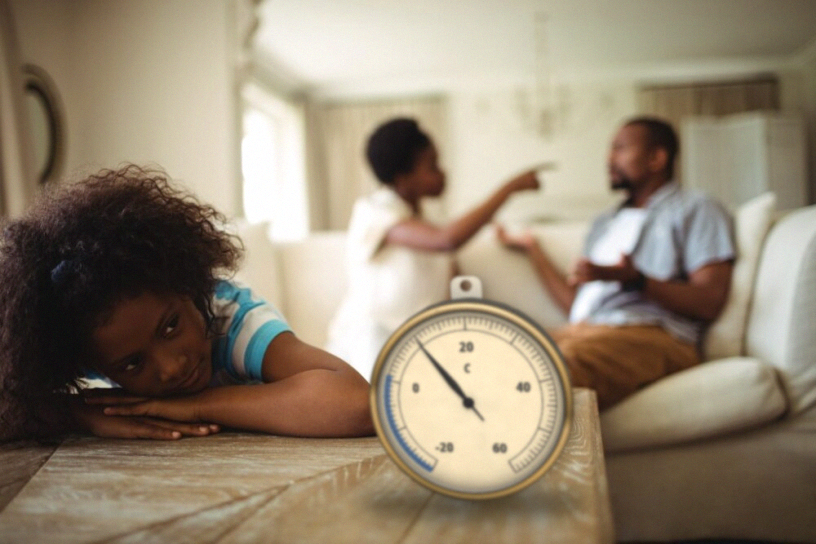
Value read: value=10 unit=°C
